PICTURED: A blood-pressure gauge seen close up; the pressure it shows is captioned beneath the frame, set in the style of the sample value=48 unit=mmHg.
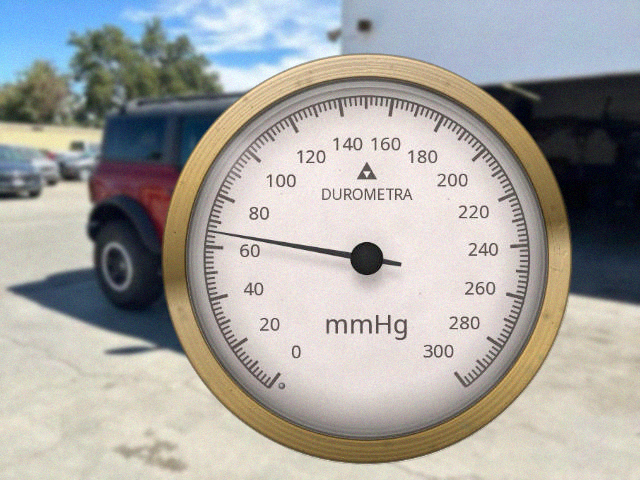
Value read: value=66 unit=mmHg
